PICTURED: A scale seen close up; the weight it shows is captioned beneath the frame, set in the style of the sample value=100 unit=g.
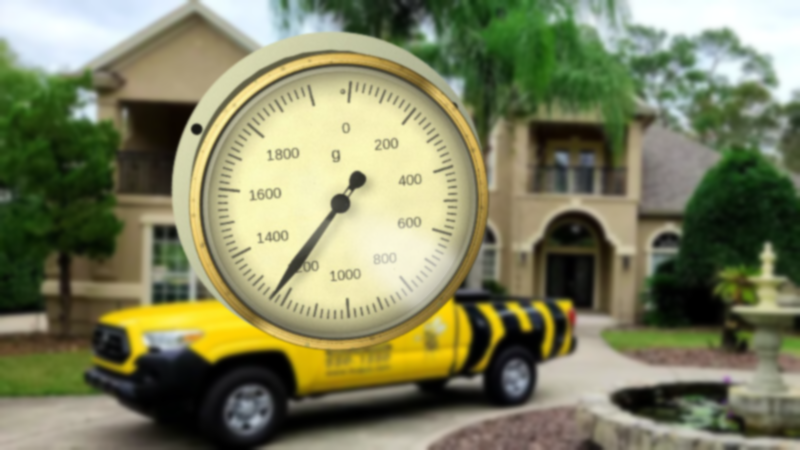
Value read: value=1240 unit=g
